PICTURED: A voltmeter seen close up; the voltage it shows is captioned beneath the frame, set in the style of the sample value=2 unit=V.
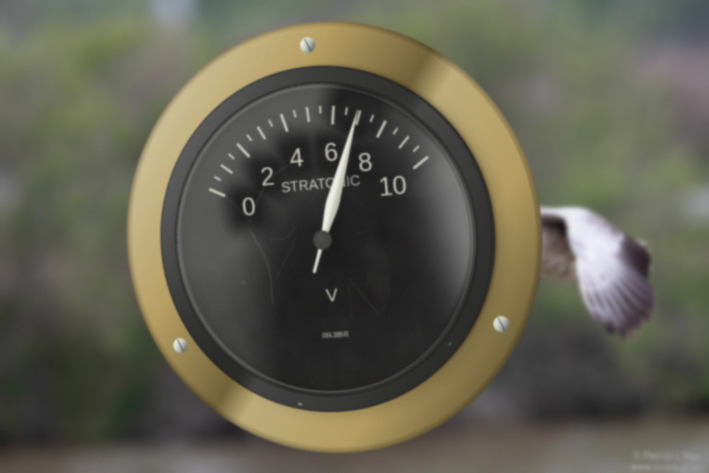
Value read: value=7 unit=V
